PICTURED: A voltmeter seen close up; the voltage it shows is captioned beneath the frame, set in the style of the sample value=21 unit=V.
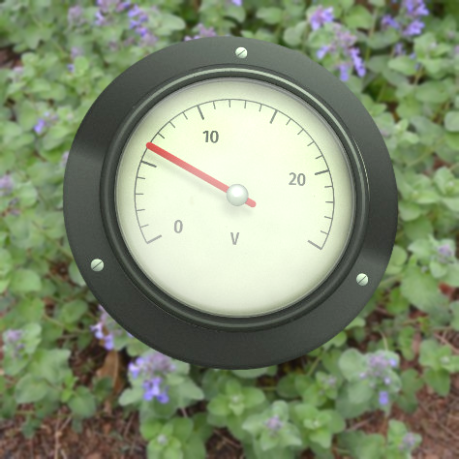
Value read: value=6 unit=V
